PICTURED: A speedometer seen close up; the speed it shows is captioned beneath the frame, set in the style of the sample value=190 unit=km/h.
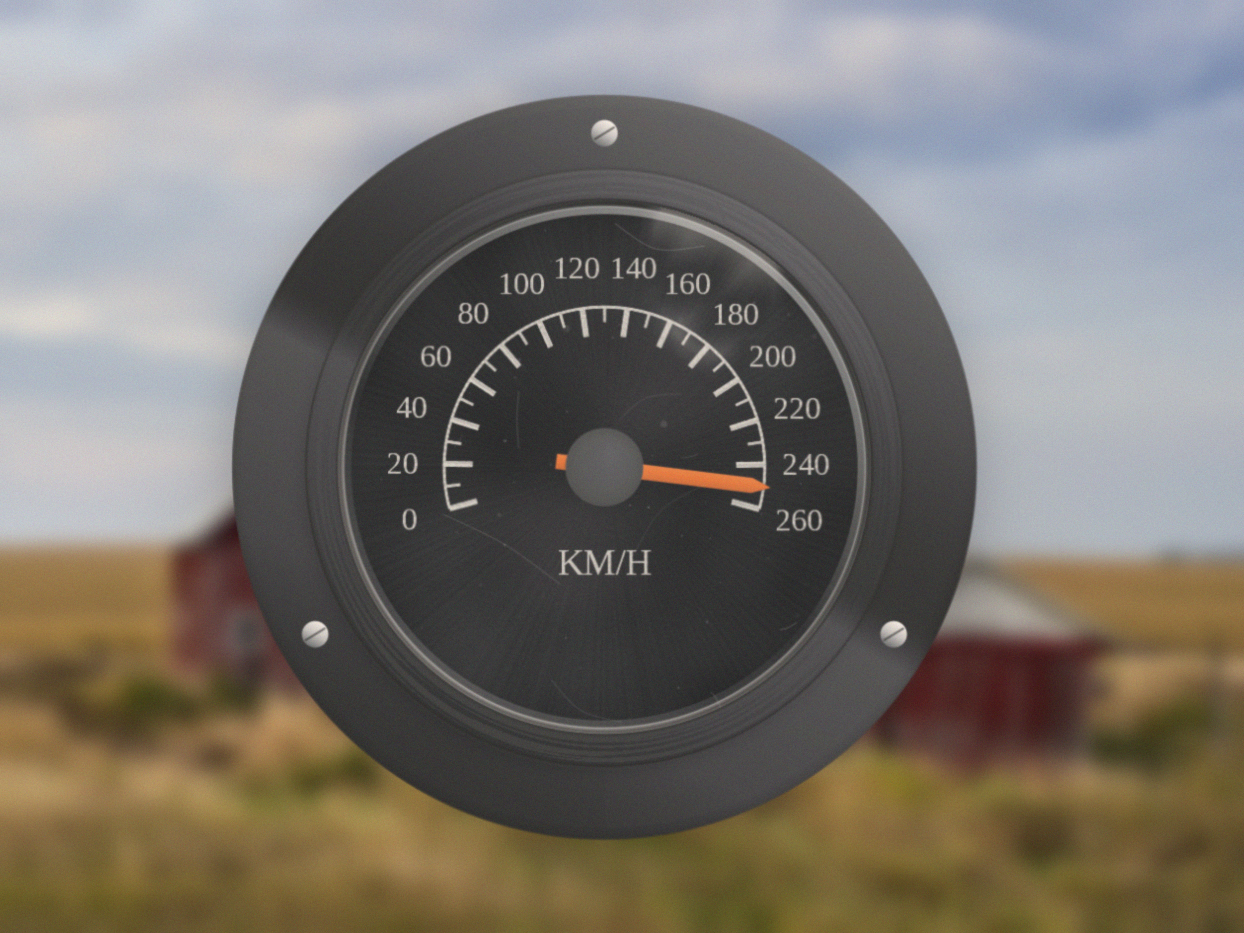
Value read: value=250 unit=km/h
